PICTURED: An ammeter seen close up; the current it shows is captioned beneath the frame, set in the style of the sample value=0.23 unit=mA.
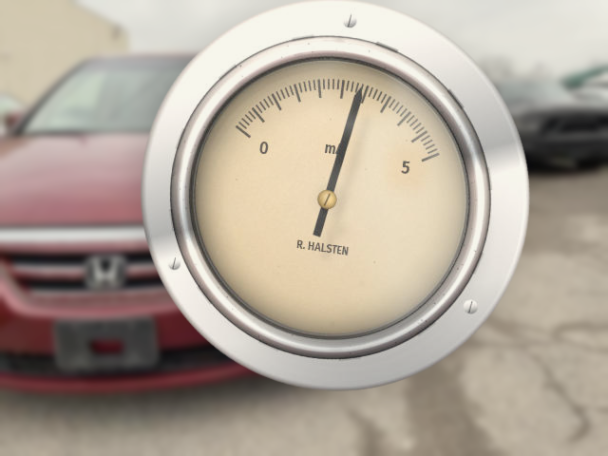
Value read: value=2.9 unit=mA
